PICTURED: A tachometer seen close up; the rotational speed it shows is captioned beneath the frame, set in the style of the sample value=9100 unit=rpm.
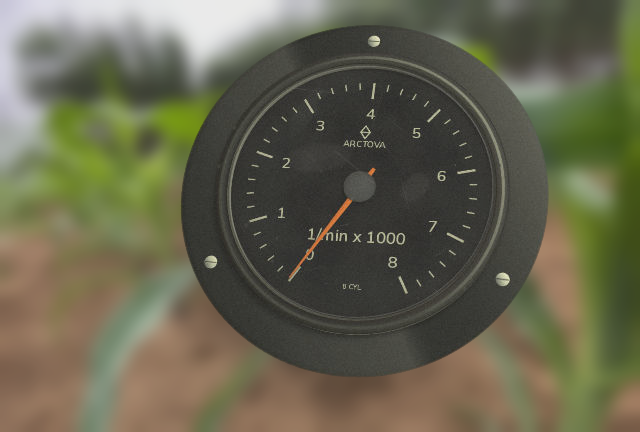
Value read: value=0 unit=rpm
